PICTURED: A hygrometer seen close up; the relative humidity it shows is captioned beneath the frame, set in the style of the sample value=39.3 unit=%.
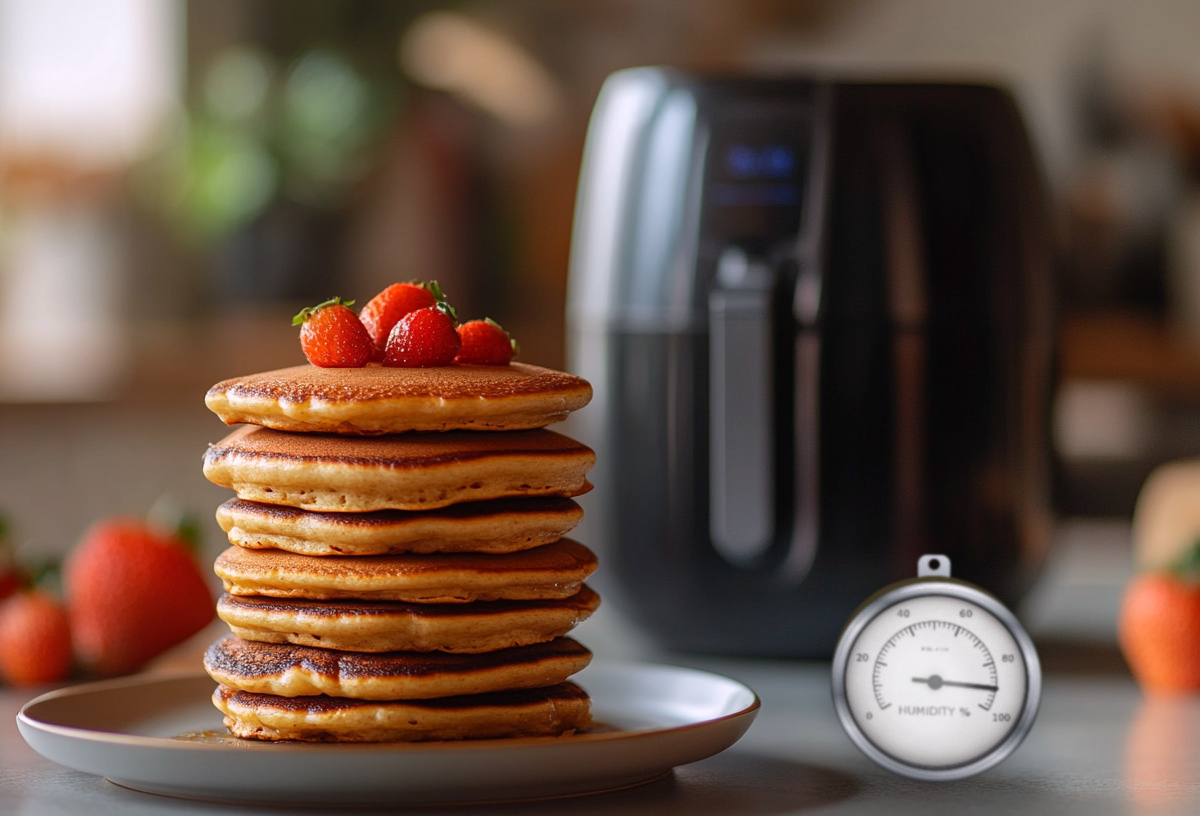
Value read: value=90 unit=%
